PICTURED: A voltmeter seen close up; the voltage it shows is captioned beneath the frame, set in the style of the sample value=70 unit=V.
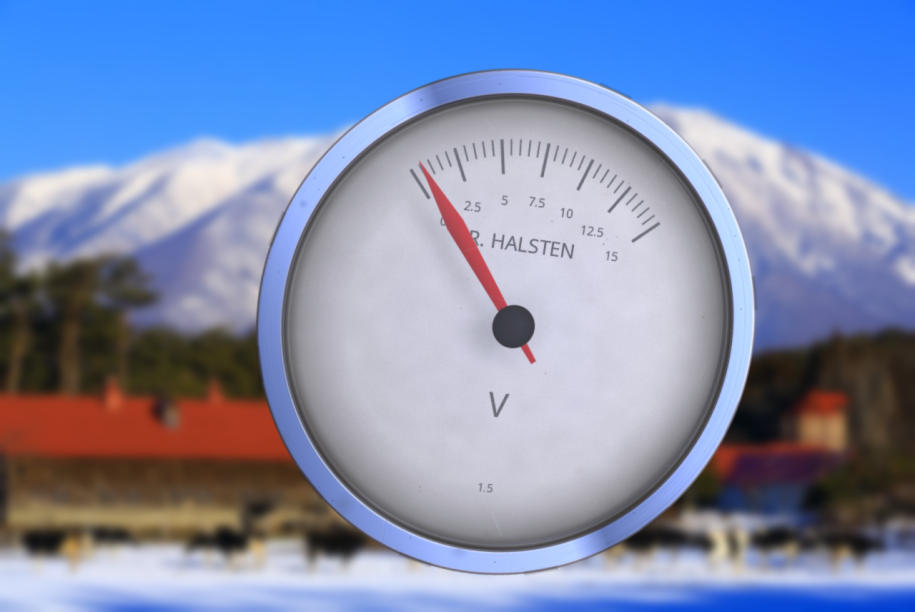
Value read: value=0.5 unit=V
